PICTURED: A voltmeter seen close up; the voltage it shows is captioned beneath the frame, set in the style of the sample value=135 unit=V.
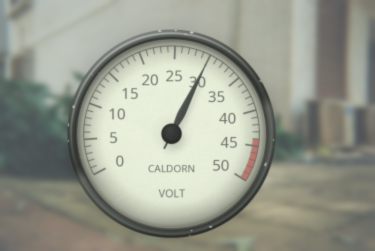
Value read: value=30 unit=V
